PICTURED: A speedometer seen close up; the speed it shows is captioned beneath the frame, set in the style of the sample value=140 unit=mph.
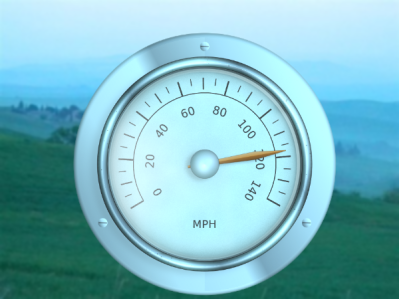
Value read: value=117.5 unit=mph
